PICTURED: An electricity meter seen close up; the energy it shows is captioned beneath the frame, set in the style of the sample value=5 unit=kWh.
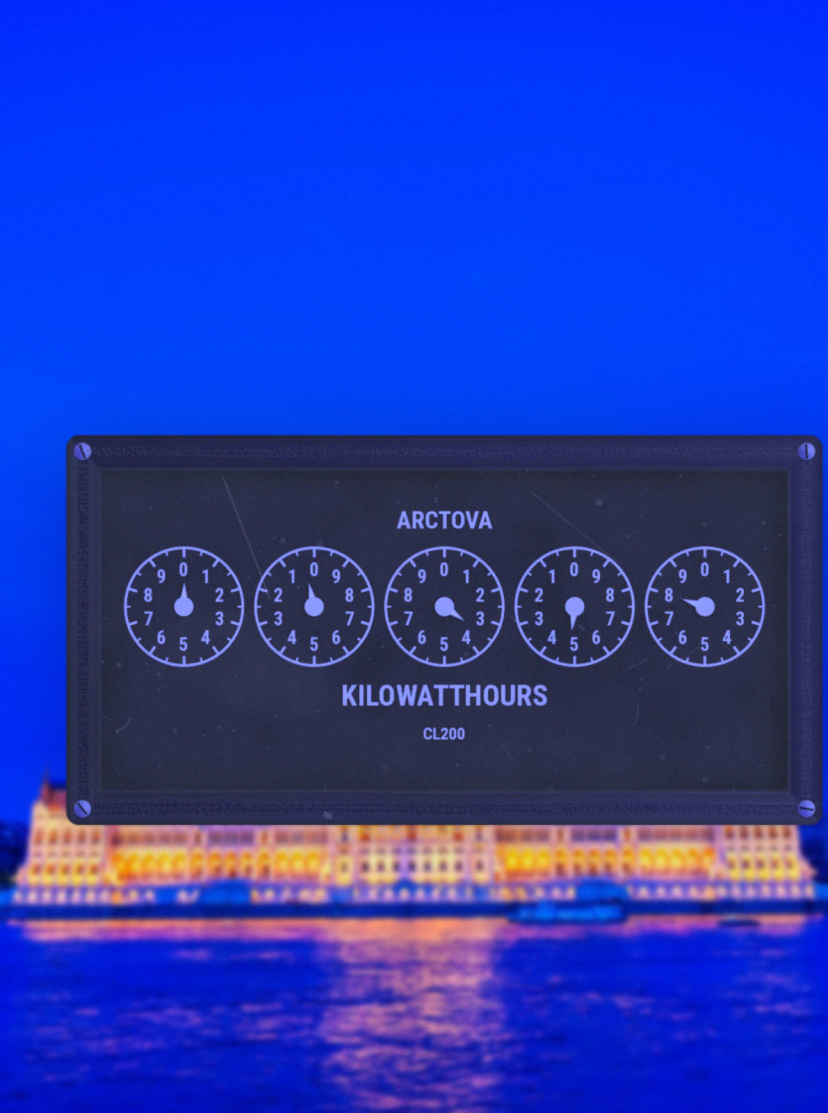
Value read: value=348 unit=kWh
